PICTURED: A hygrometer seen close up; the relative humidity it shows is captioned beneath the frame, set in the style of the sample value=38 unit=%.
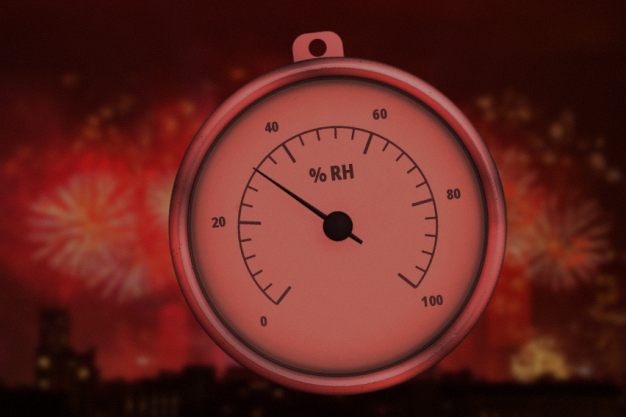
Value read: value=32 unit=%
